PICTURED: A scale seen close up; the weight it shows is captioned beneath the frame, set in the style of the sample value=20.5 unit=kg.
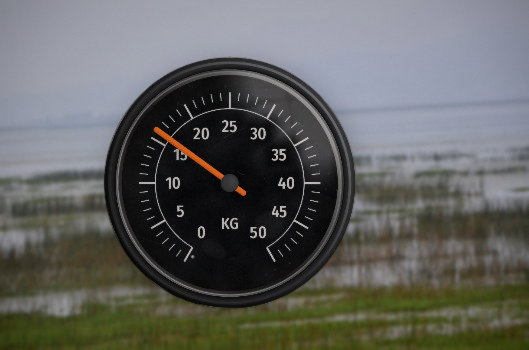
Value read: value=16 unit=kg
